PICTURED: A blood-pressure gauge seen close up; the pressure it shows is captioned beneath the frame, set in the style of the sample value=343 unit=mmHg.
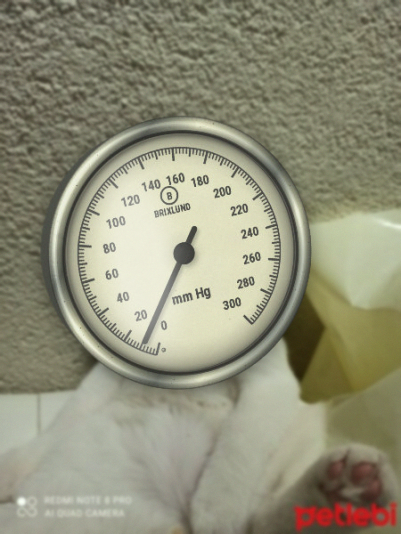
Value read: value=10 unit=mmHg
